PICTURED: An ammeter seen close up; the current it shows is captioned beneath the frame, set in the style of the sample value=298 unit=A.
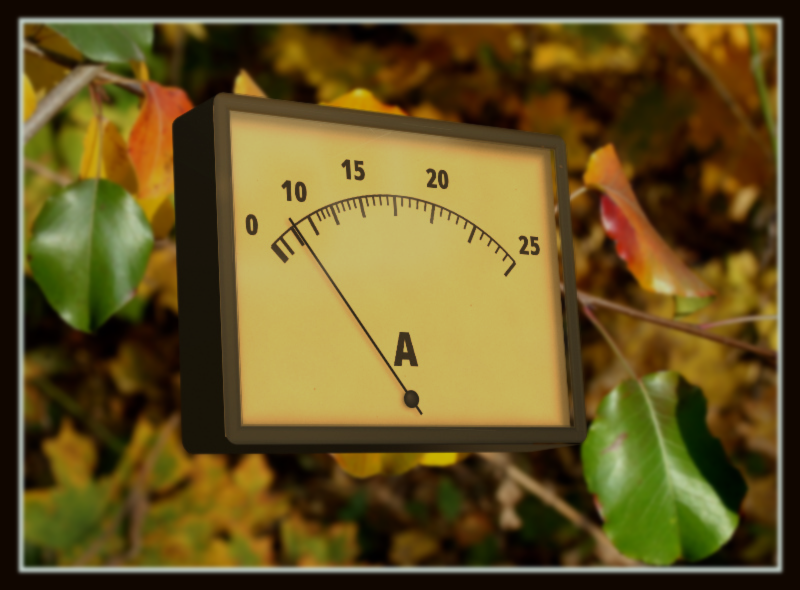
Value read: value=7.5 unit=A
